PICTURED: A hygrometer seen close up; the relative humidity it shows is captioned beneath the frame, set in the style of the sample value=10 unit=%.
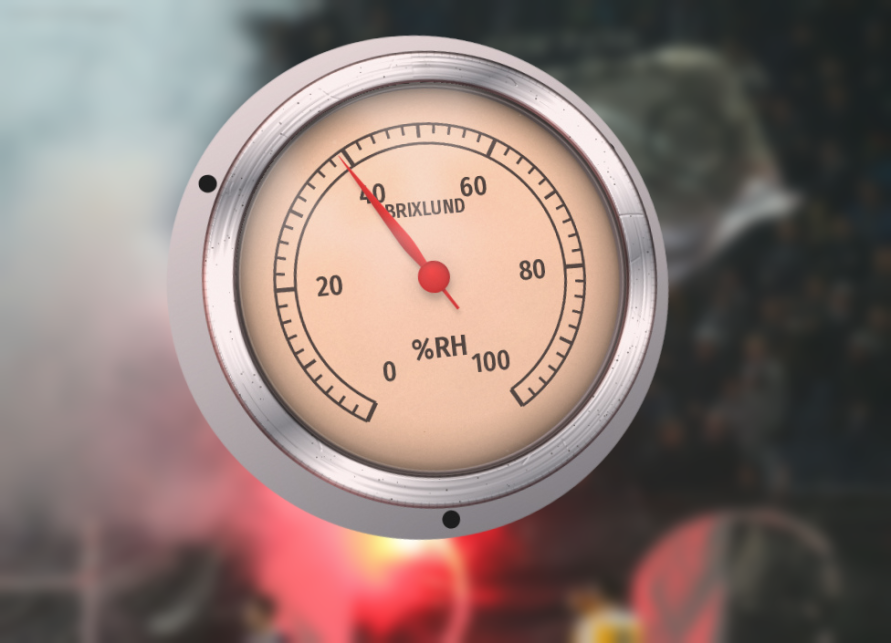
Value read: value=39 unit=%
